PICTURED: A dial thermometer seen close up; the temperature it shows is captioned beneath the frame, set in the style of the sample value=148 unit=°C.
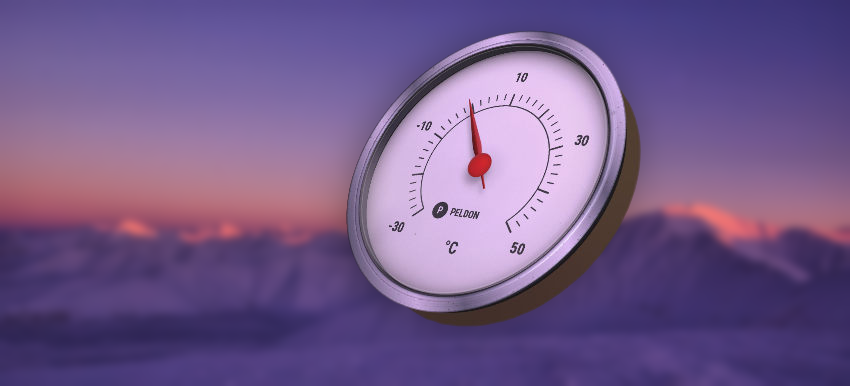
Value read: value=0 unit=°C
